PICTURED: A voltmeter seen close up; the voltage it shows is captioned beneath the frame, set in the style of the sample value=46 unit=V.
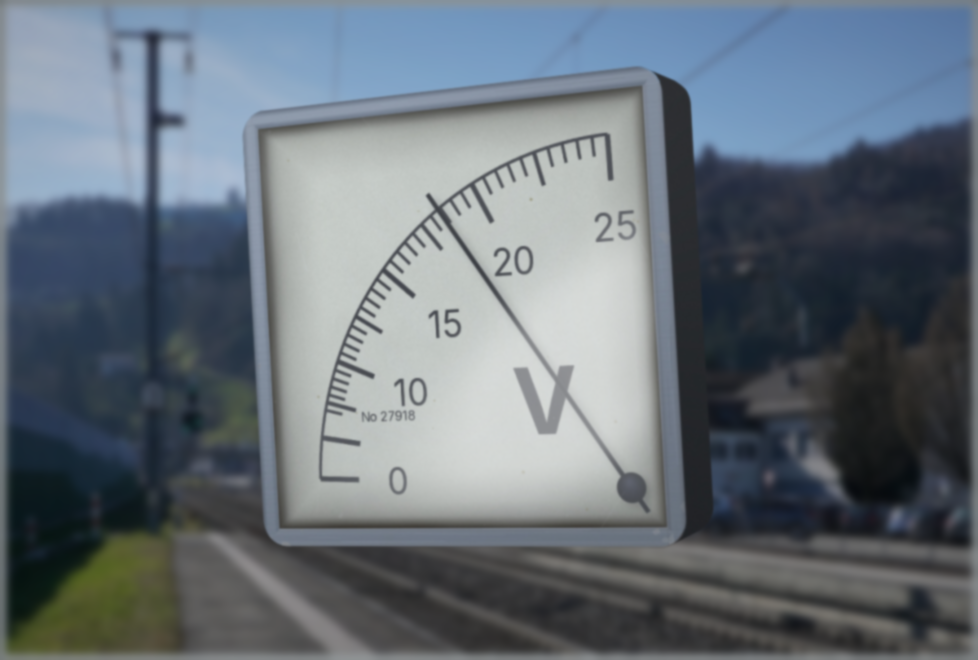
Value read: value=18.5 unit=V
